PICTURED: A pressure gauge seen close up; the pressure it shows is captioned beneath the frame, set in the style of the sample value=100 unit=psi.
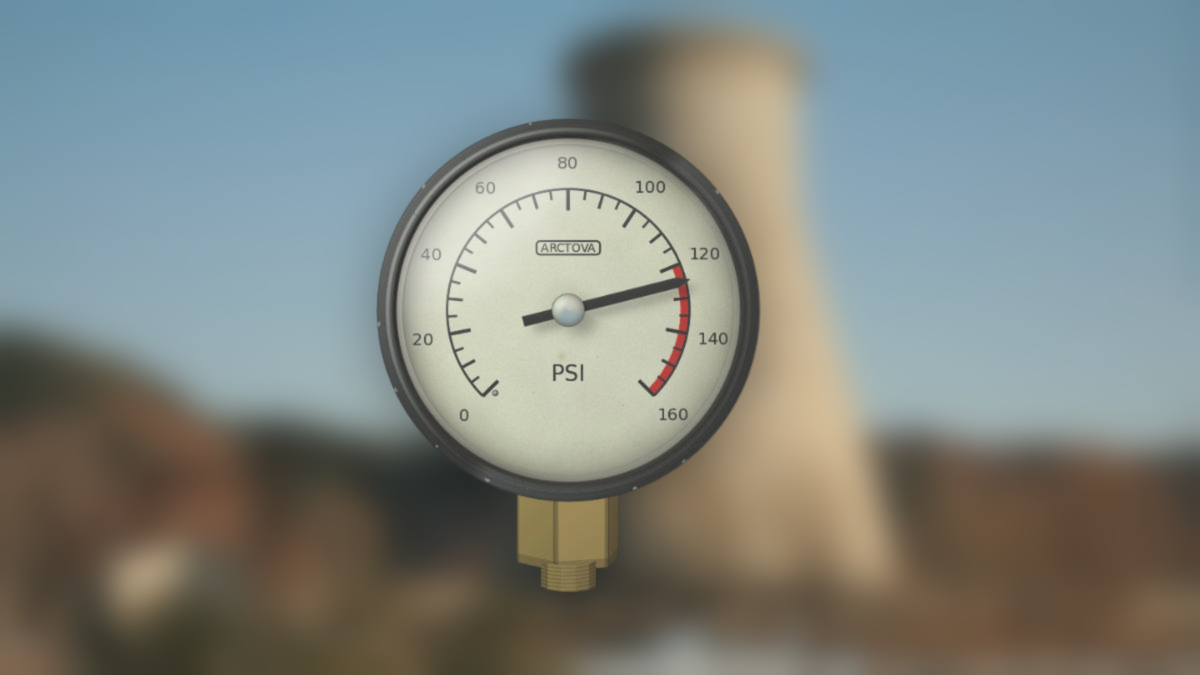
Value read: value=125 unit=psi
